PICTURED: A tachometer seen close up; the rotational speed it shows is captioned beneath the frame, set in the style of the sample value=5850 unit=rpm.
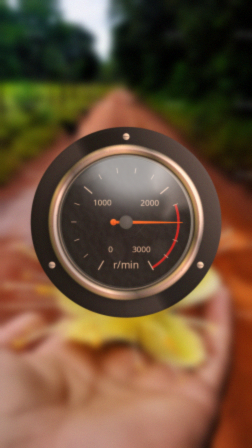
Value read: value=2400 unit=rpm
